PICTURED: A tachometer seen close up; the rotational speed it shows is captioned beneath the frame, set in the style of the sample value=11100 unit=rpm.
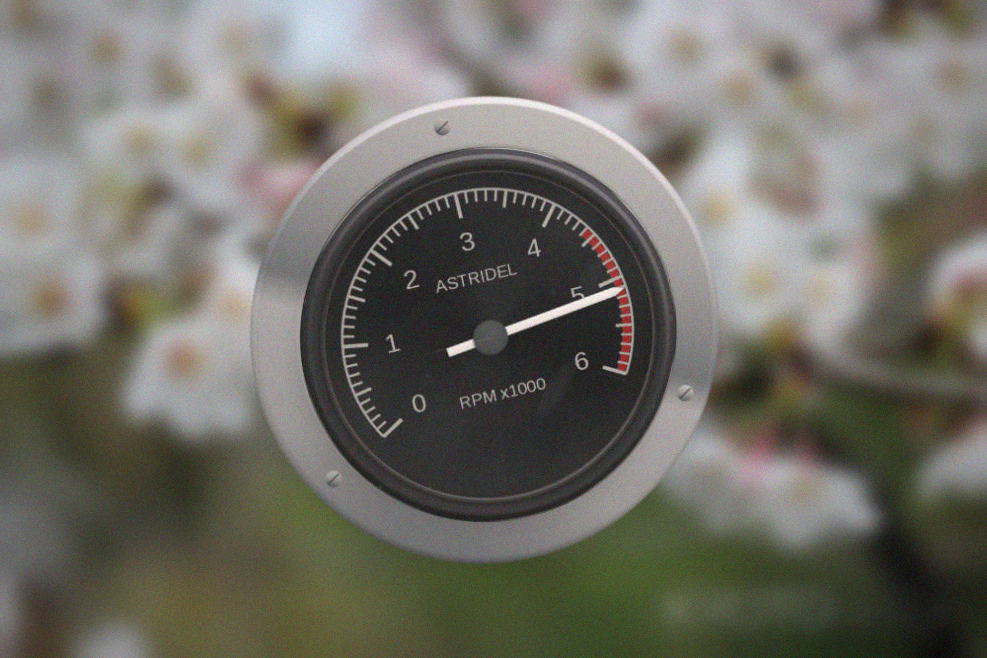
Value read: value=5100 unit=rpm
